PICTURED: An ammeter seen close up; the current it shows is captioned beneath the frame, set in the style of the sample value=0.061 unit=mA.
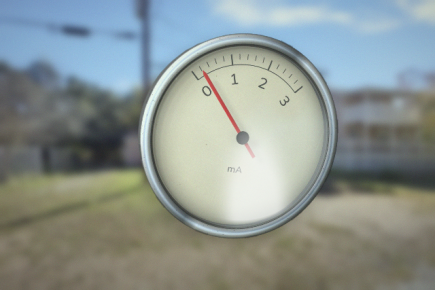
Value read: value=0.2 unit=mA
